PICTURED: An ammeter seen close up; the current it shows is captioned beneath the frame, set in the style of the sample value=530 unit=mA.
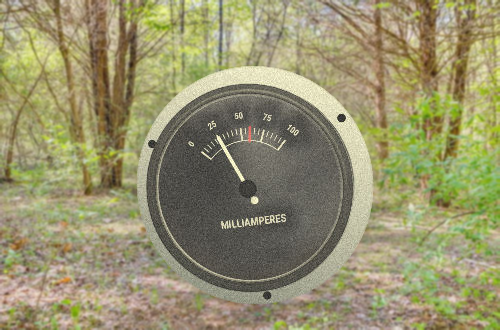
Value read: value=25 unit=mA
